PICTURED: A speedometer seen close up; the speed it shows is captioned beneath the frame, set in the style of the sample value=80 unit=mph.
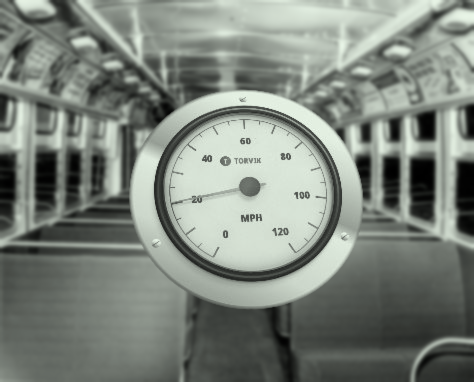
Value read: value=20 unit=mph
